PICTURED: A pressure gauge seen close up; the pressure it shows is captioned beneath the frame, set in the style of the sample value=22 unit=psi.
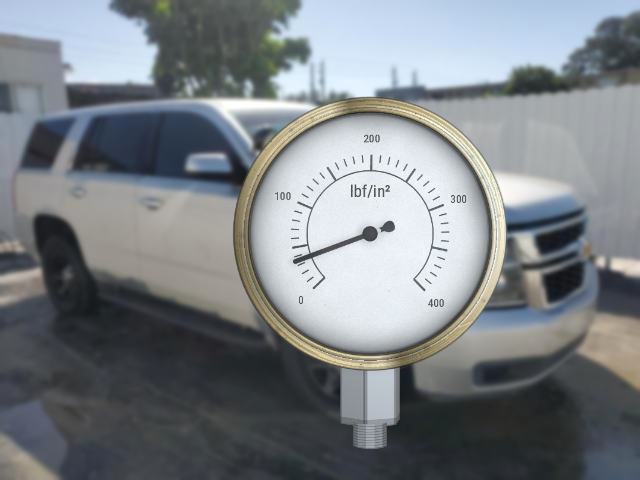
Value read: value=35 unit=psi
